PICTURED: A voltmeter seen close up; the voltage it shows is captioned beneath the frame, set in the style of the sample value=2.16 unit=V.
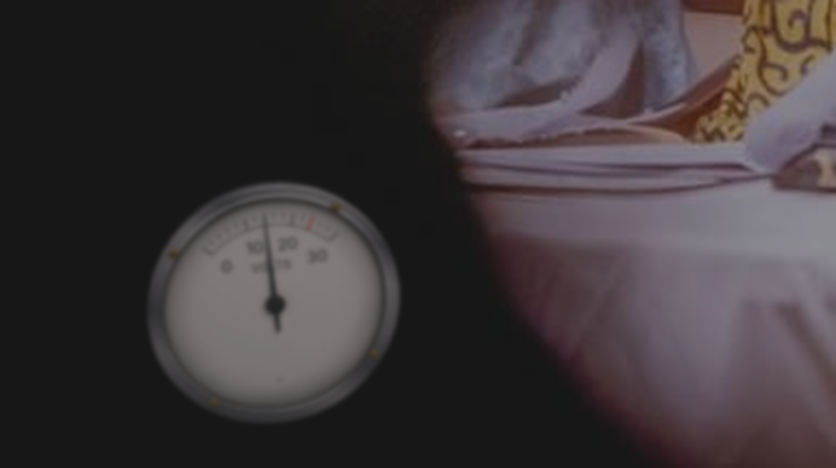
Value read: value=14 unit=V
